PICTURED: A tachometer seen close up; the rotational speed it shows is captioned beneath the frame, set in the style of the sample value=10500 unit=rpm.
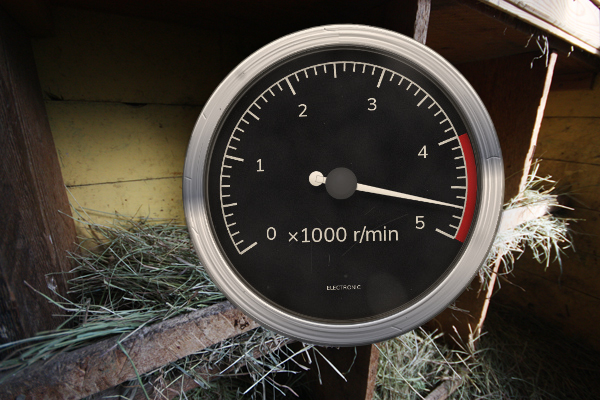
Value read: value=4700 unit=rpm
